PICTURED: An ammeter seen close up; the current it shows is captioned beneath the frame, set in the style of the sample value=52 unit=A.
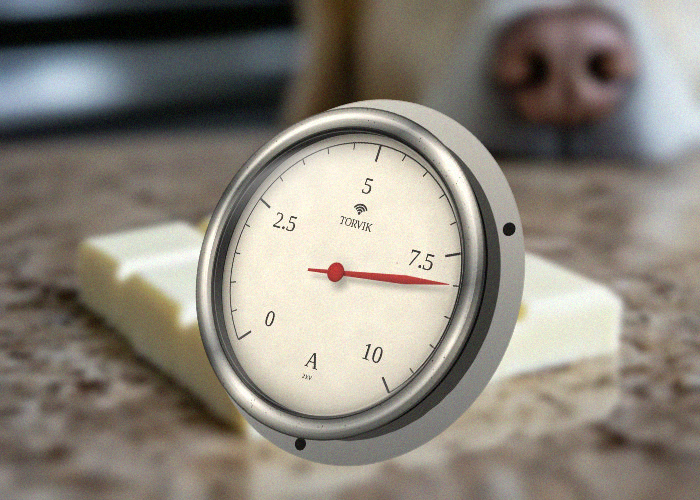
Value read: value=8 unit=A
